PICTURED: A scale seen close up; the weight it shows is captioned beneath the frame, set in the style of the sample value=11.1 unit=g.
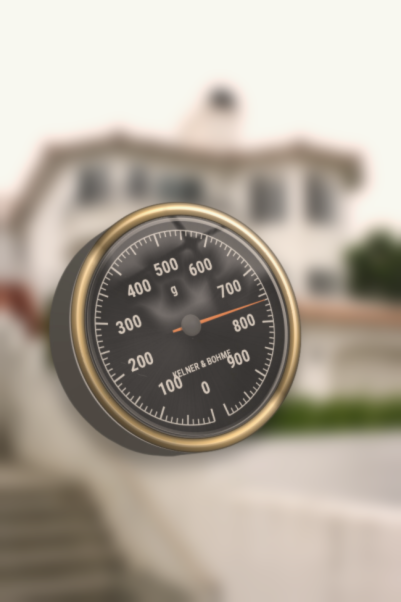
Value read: value=760 unit=g
